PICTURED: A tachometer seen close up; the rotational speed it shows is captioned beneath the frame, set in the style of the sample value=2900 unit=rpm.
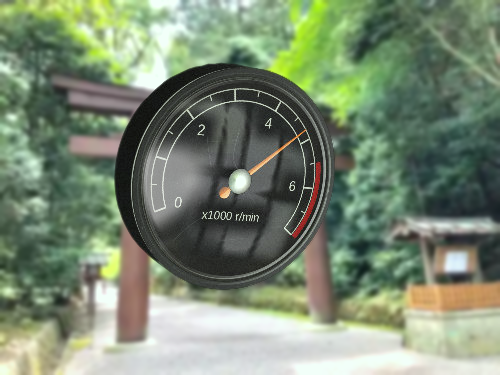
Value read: value=4750 unit=rpm
